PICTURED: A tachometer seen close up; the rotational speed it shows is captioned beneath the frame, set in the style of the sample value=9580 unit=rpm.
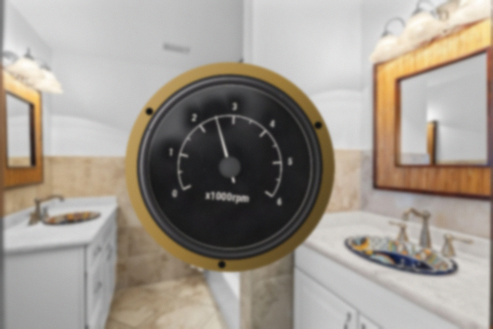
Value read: value=2500 unit=rpm
